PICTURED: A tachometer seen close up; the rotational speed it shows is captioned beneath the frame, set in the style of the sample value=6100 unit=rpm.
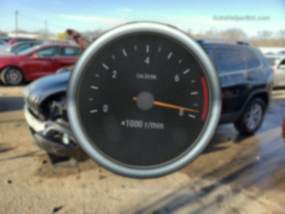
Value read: value=7750 unit=rpm
